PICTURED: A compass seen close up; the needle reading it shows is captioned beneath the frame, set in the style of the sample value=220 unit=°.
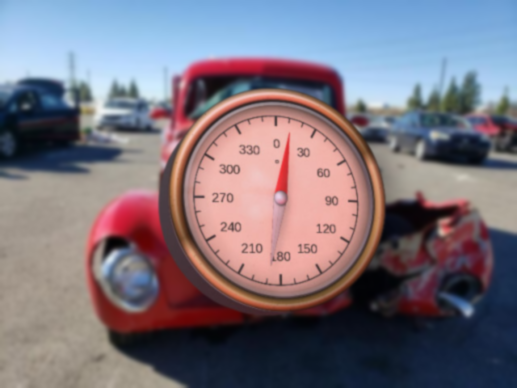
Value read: value=10 unit=°
